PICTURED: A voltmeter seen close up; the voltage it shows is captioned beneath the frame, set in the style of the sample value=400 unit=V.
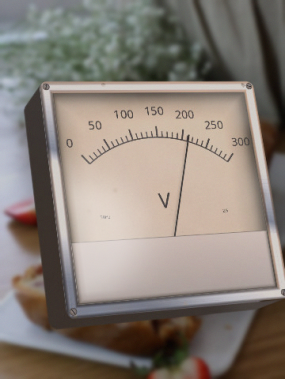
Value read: value=210 unit=V
